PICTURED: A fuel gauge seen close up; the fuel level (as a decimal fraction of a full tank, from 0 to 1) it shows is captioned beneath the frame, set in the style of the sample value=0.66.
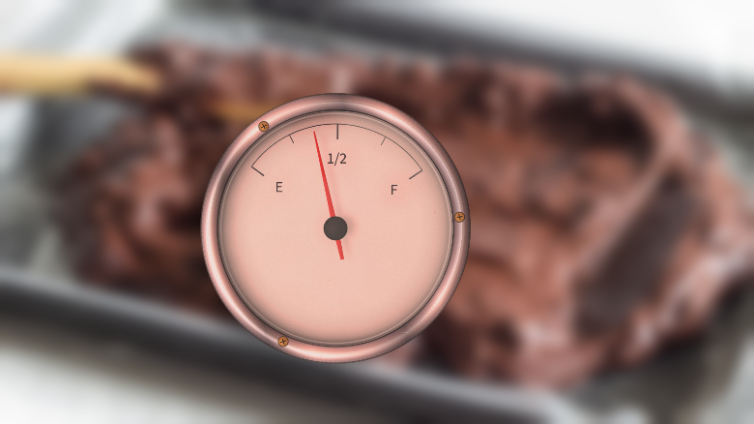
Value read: value=0.375
